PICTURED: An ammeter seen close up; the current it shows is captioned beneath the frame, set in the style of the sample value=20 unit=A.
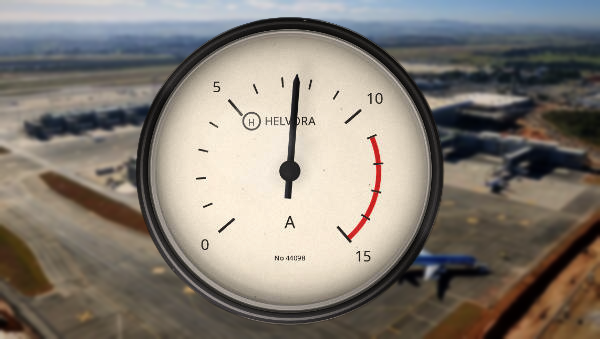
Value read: value=7.5 unit=A
